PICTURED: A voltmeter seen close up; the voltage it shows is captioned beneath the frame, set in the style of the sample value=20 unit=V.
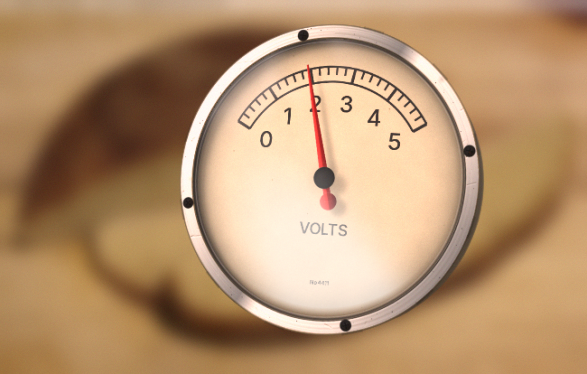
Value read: value=2 unit=V
